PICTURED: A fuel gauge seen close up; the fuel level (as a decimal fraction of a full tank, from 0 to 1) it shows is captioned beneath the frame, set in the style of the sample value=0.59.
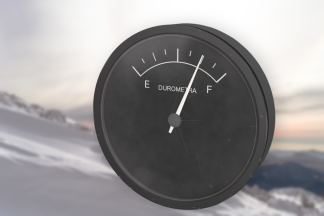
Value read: value=0.75
